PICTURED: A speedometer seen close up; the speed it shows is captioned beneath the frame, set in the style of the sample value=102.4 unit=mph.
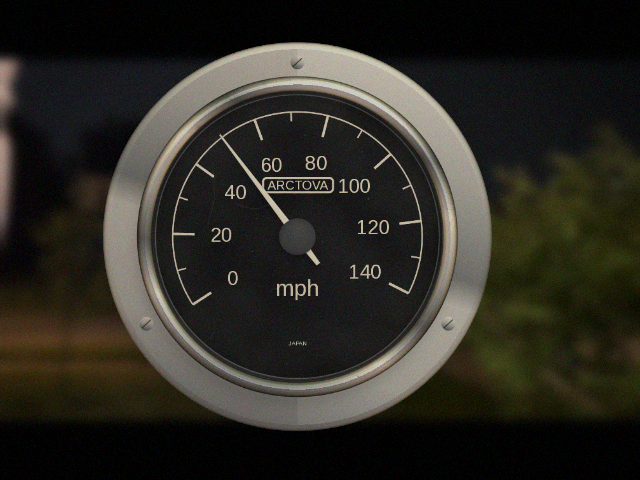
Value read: value=50 unit=mph
